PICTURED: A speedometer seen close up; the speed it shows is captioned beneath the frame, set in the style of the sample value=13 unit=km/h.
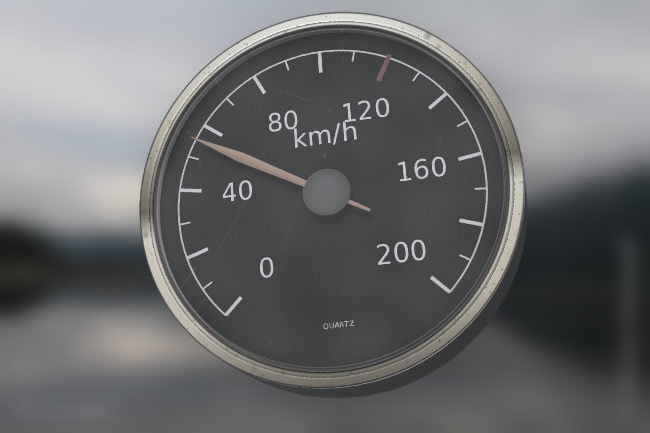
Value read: value=55 unit=km/h
